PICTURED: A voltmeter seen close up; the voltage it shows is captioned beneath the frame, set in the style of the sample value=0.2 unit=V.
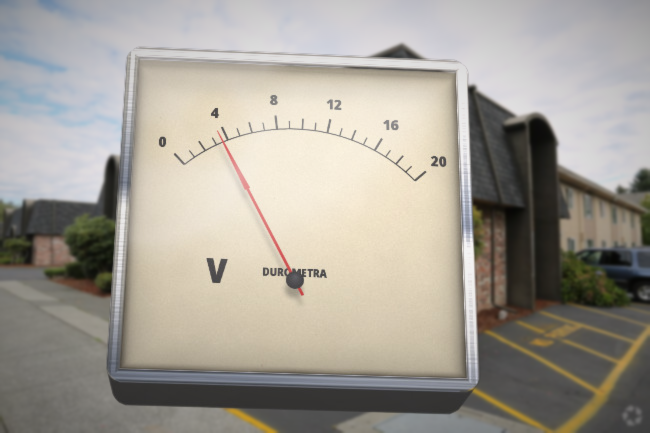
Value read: value=3.5 unit=V
